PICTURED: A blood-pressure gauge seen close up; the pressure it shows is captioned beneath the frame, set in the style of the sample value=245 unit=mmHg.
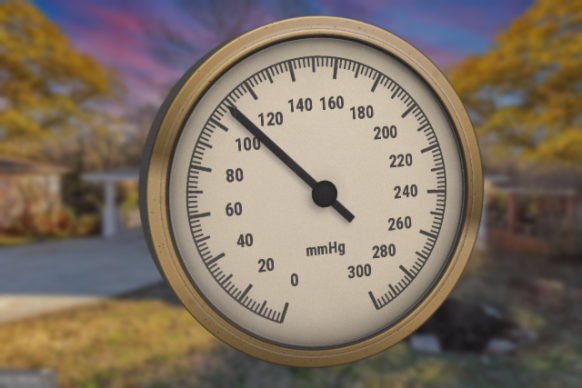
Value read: value=108 unit=mmHg
